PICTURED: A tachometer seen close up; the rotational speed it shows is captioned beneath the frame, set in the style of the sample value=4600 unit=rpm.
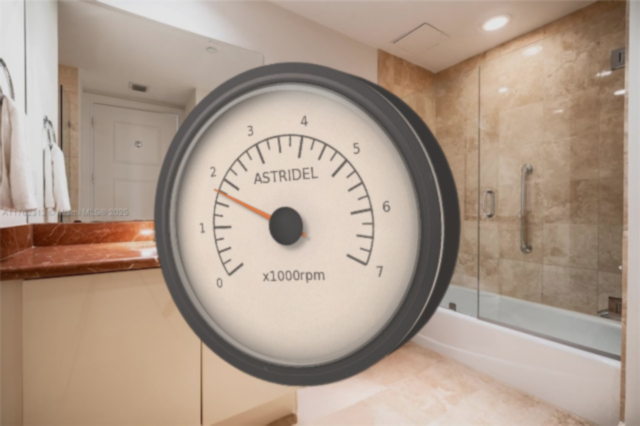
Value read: value=1750 unit=rpm
